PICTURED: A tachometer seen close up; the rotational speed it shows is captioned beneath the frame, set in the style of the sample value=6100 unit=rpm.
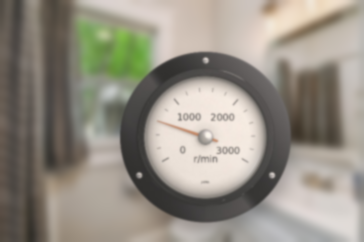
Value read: value=600 unit=rpm
